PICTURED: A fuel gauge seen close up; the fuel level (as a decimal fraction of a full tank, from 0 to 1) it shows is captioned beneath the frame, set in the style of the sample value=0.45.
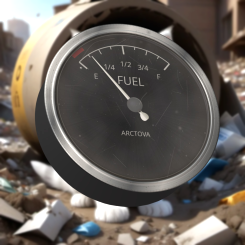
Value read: value=0.125
